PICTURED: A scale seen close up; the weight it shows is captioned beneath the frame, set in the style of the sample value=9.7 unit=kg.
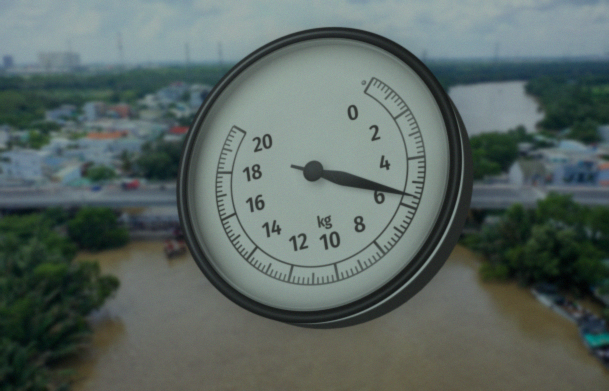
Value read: value=5.6 unit=kg
